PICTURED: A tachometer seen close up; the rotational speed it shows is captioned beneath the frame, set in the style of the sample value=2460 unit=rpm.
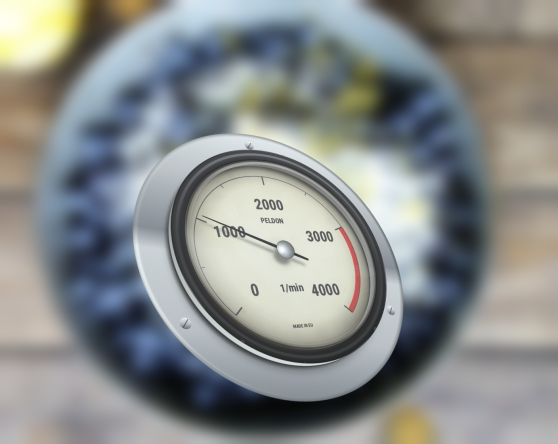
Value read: value=1000 unit=rpm
